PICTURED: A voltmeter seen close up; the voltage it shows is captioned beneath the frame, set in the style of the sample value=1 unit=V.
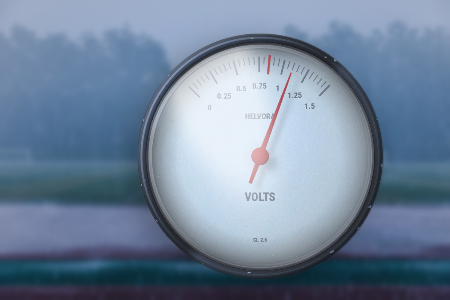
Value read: value=1.1 unit=V
